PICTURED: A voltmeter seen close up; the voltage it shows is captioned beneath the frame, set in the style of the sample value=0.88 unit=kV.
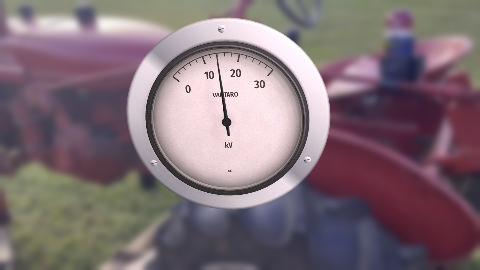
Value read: value=14 unit=kV
